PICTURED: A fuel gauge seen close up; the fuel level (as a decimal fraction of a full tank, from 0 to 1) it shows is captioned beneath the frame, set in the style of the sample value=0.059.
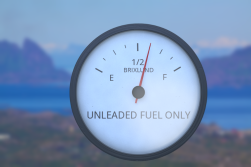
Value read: value=0.625
